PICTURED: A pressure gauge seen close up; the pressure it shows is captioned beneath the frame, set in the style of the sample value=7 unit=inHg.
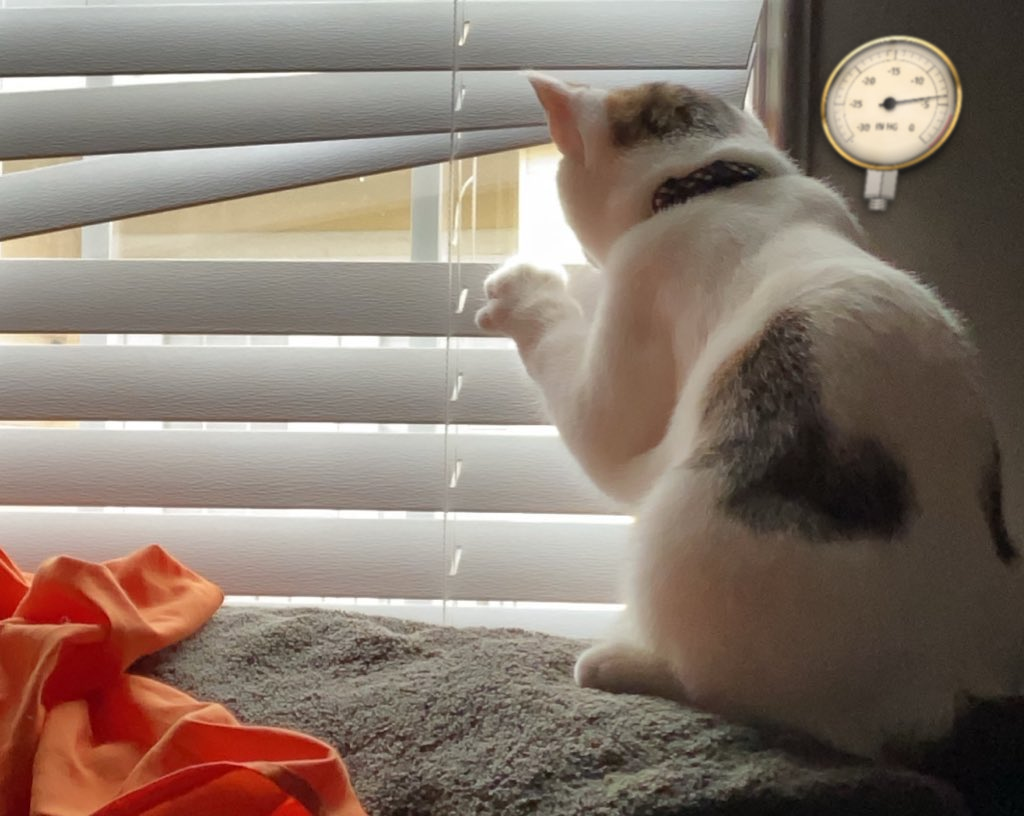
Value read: value=-6 unit=inHg
